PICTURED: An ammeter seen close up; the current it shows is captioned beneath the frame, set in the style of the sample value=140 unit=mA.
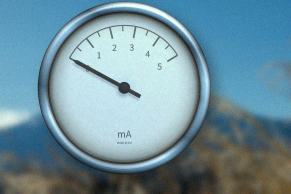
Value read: value=0 unit=mA
